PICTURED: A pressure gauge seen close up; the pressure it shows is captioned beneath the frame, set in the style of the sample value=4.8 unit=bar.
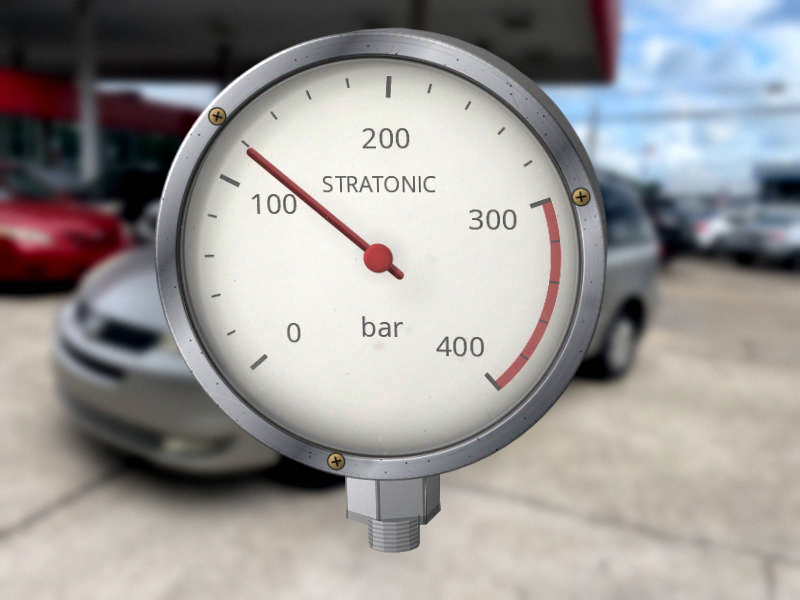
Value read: value=120 unit=bar
